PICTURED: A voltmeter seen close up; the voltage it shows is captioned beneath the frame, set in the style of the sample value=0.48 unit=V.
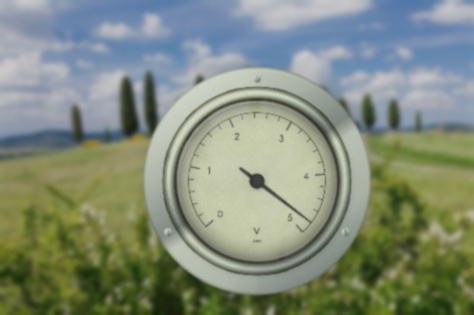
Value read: value=4.8 unit=V
